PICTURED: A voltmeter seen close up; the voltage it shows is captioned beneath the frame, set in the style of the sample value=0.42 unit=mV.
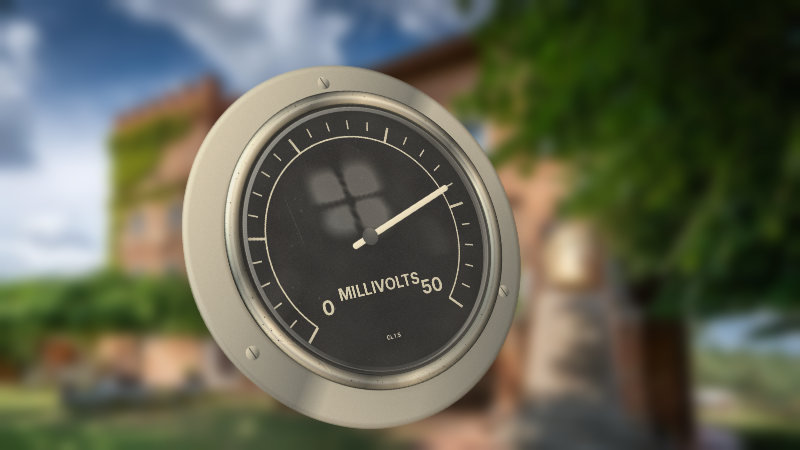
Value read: value=38 unit=mV
